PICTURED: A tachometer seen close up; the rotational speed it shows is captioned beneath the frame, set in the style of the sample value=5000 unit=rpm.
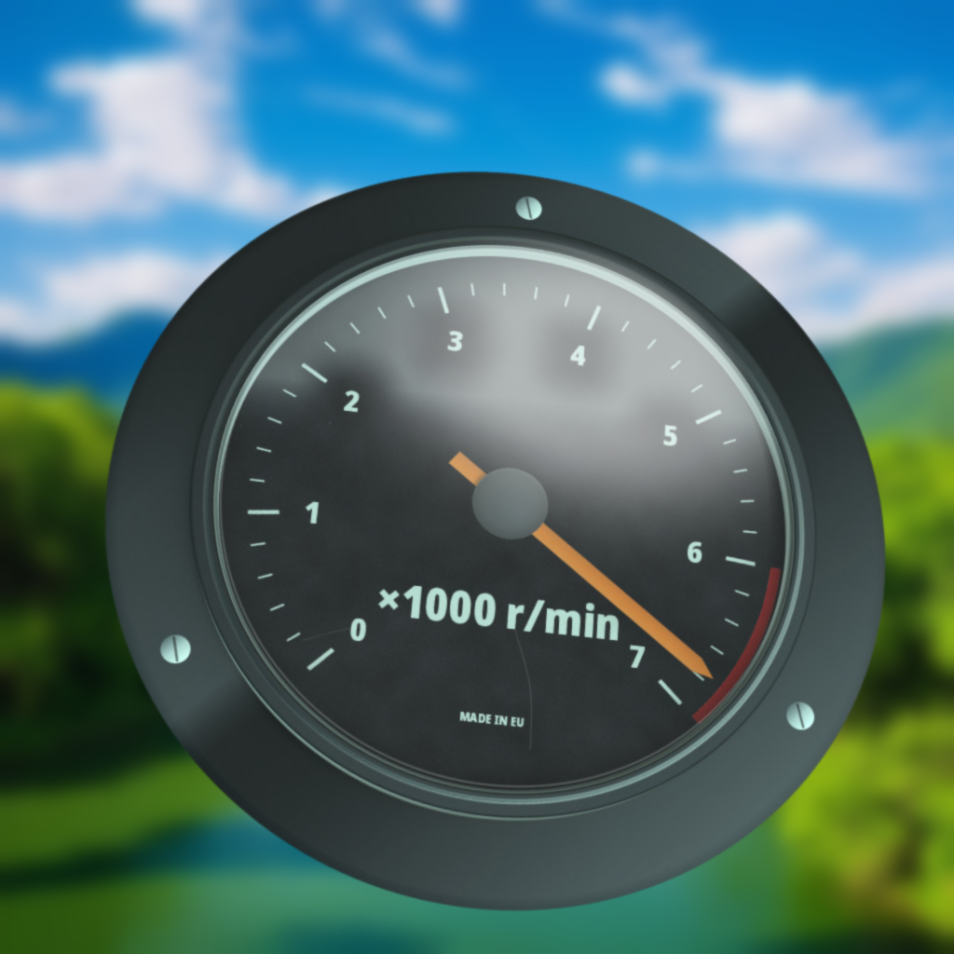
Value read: value=6800 unit=rpm
